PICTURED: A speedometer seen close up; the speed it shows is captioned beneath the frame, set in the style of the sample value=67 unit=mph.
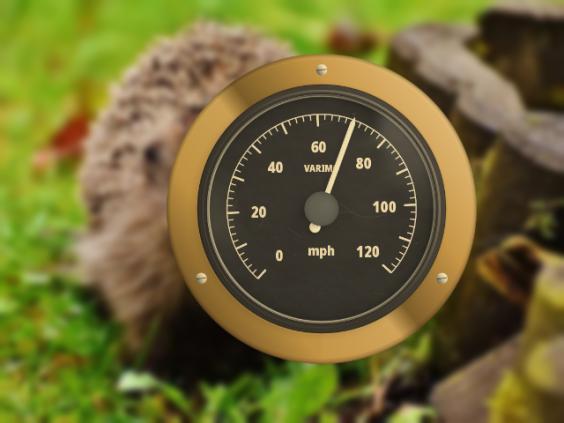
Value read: value=70 unit=mph
